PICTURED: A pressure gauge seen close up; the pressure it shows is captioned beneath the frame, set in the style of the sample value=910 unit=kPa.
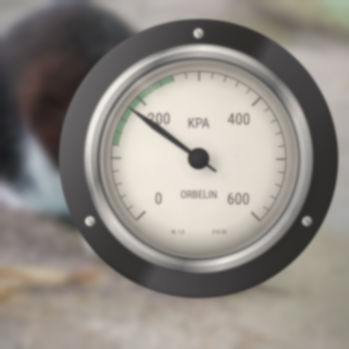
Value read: value=180 unit=kPa
